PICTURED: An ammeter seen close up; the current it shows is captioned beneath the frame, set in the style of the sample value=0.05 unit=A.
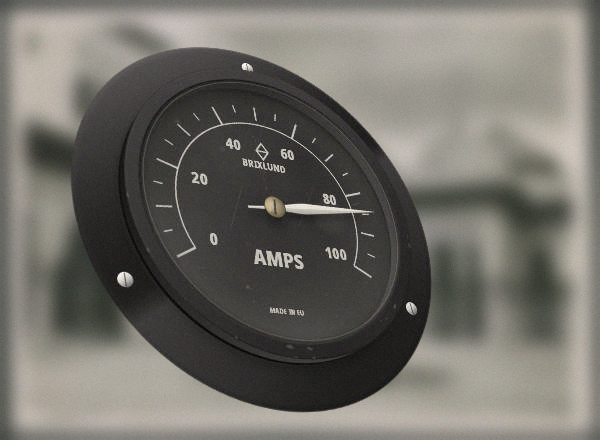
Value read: value=85 unit=A
